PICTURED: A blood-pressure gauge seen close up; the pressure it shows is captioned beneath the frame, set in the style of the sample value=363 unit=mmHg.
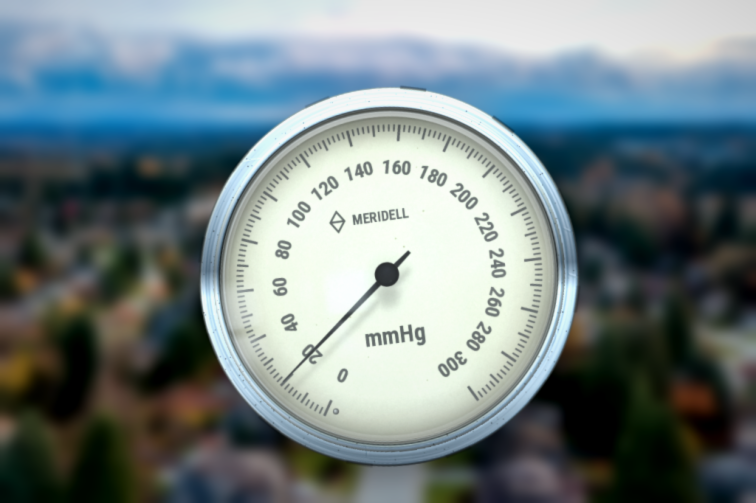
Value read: value=20 unit=mmHg
